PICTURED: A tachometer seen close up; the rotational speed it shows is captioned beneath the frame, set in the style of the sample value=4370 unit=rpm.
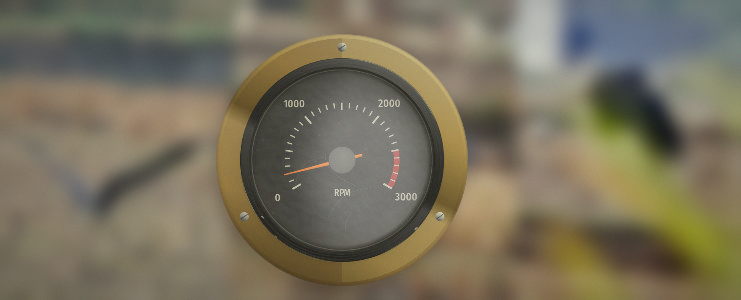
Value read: value=200 unit=rpm
